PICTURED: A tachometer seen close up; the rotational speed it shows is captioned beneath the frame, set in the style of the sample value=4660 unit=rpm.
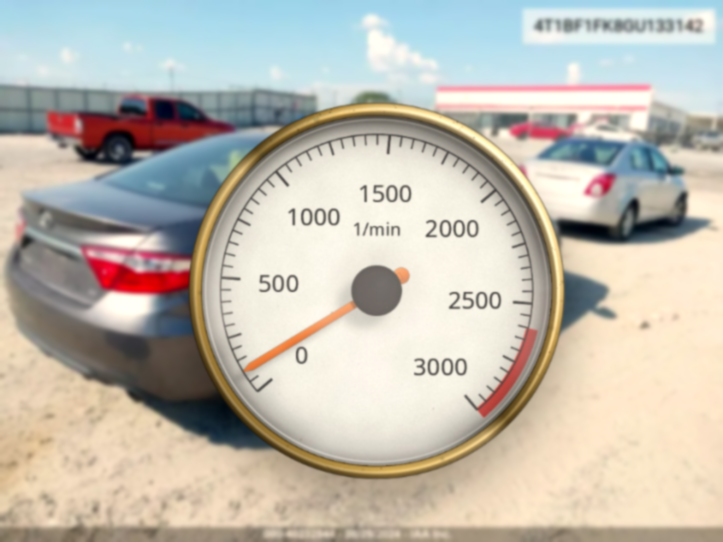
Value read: value=100 unit=rpm
